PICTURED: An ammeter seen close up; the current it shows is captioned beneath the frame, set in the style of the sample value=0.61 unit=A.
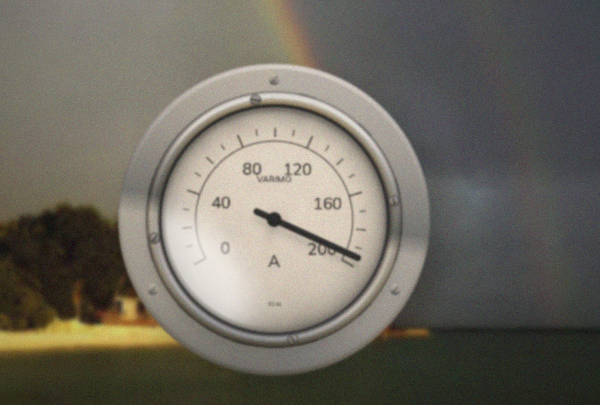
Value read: value=195 unit=A
